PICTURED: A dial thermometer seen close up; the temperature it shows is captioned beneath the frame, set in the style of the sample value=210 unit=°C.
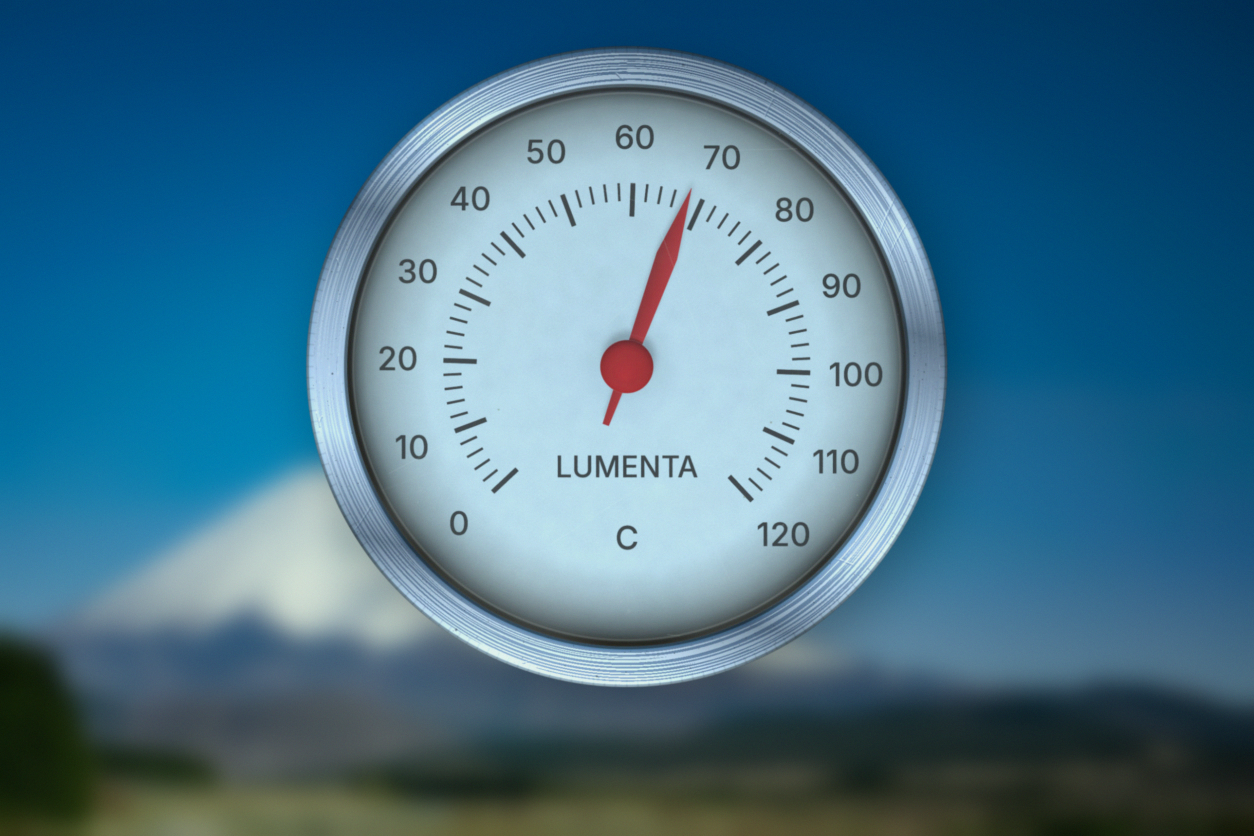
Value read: value=68 unit=°C
